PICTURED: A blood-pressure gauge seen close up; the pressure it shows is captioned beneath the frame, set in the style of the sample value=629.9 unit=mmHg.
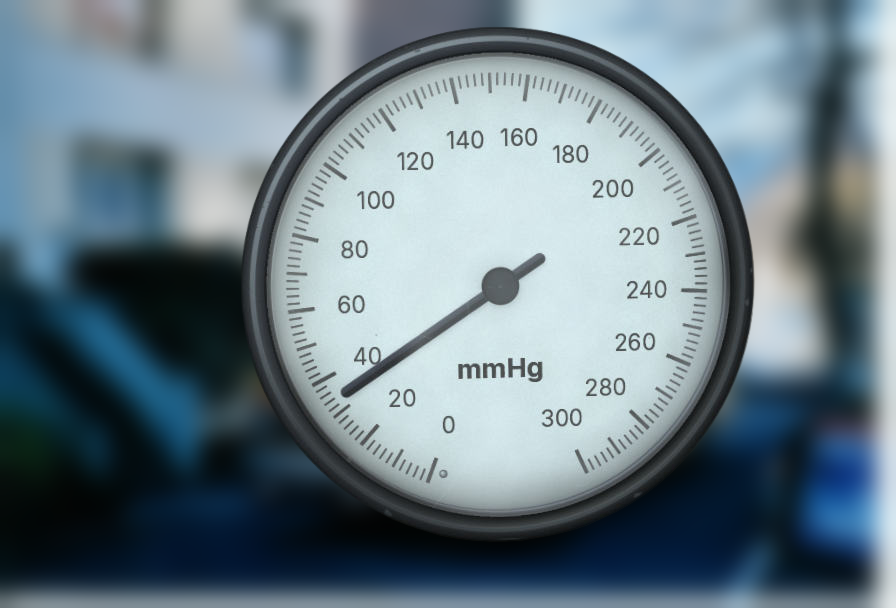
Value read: value=34 unit=mmHg
